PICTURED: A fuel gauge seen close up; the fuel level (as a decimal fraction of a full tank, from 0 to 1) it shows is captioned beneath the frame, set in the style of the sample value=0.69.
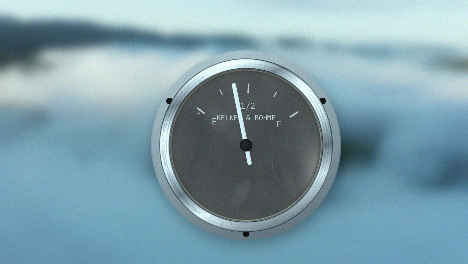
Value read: value=0.375
